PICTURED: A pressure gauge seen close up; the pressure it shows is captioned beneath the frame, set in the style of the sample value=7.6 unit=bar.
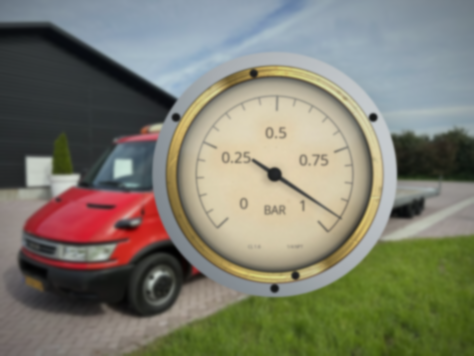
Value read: value=0.95 unit=bar
